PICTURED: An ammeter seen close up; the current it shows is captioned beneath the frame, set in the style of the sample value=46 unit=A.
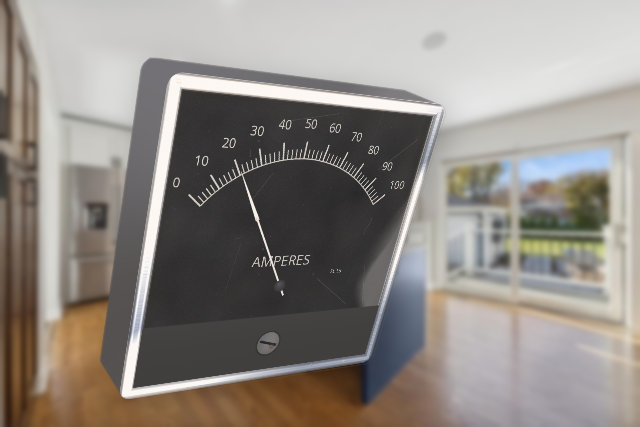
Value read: value=20 unit=A
